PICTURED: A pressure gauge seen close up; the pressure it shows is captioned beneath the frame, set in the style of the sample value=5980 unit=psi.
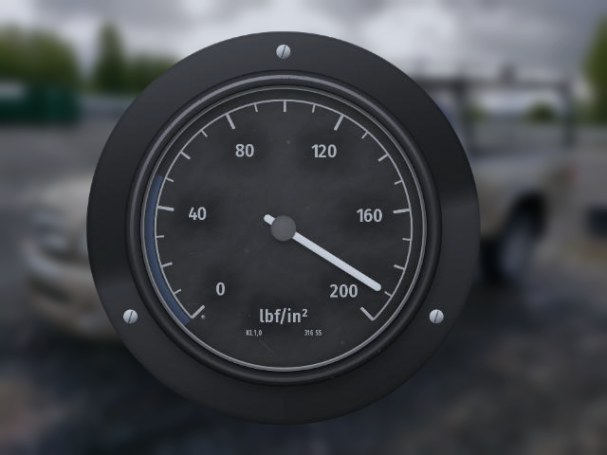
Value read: value=190 unit=psi
